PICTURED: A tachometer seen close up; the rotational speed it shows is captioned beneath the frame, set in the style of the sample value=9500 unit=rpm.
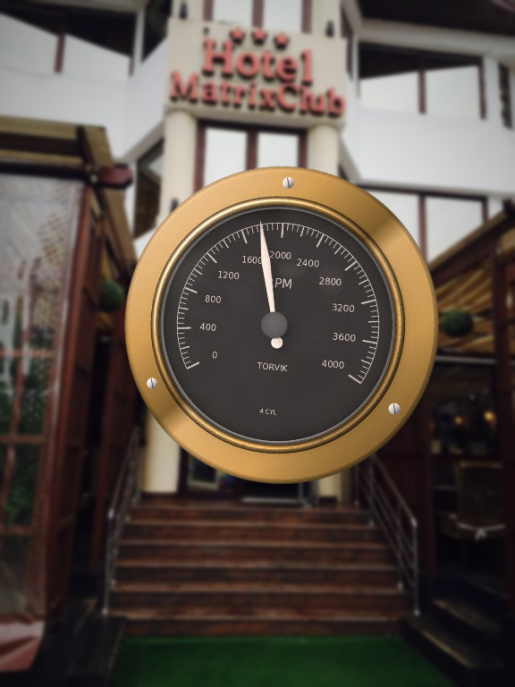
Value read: value=1800 unit=rpm
